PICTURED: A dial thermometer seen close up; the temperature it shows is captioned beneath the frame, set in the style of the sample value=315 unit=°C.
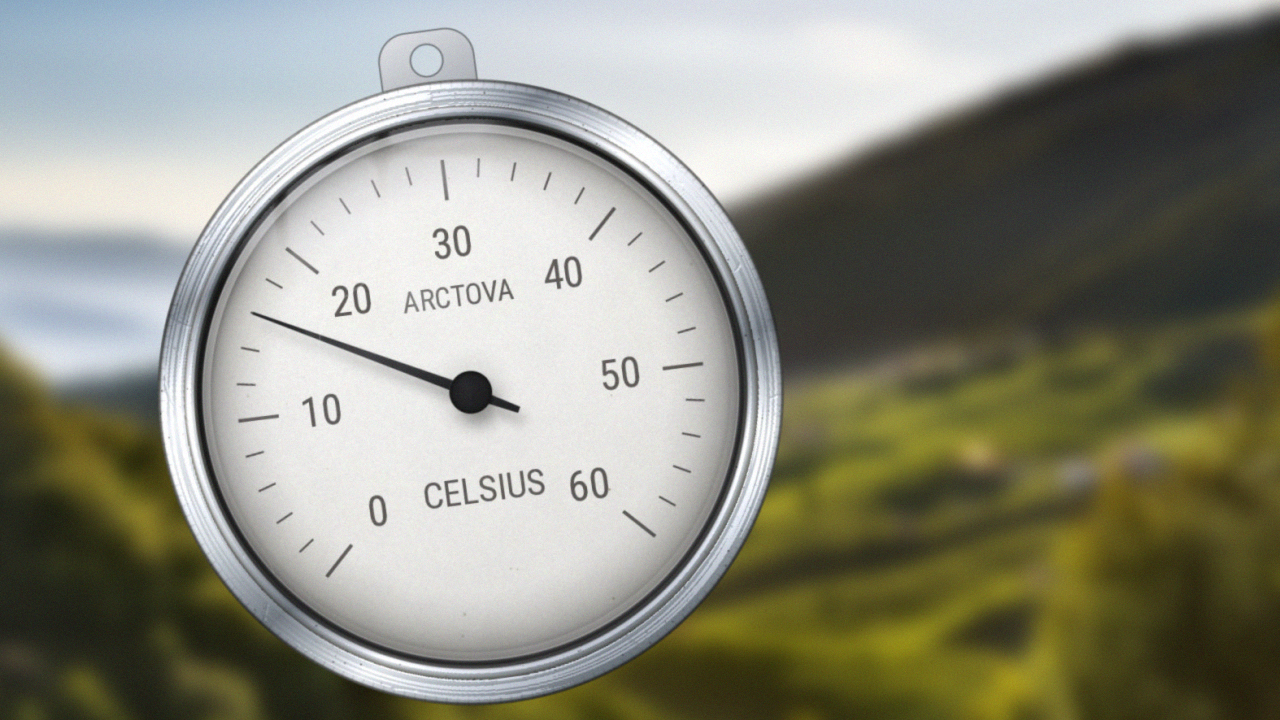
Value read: value=16 unit=°C
